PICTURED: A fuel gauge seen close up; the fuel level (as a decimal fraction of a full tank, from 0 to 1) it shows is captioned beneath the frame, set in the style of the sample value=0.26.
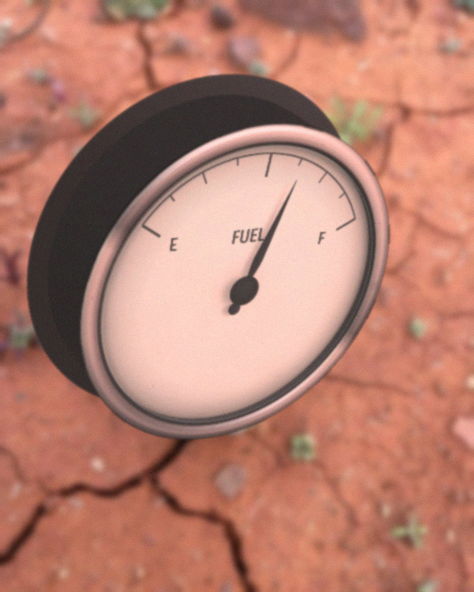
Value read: value=0.625
